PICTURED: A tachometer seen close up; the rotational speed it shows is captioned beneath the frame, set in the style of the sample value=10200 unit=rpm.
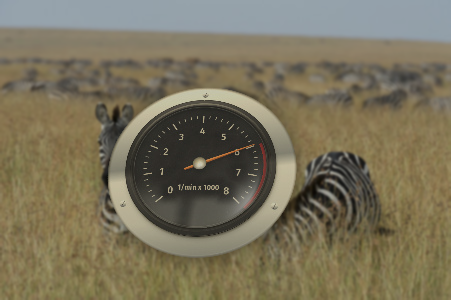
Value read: value=6000 unit=rpm
